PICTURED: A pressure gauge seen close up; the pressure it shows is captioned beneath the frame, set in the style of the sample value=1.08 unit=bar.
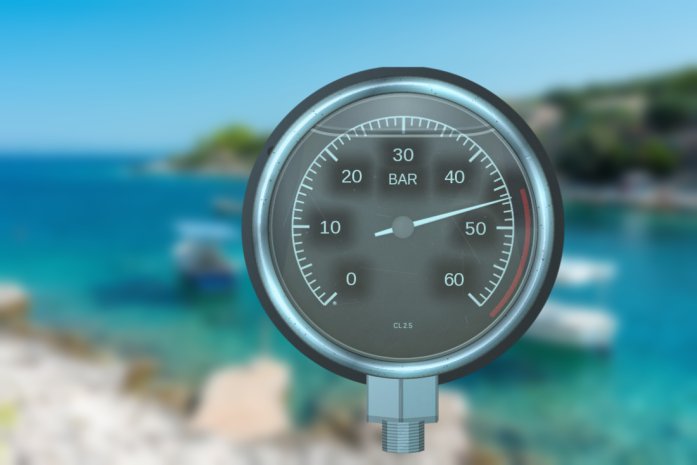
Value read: value=46.5 unit=bar
